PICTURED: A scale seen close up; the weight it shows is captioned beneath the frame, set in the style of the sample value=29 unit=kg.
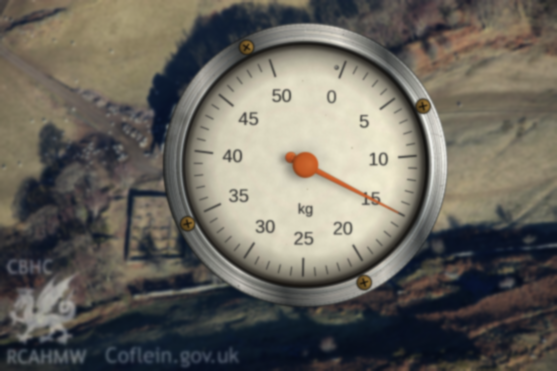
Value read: value=15 unit=kg
